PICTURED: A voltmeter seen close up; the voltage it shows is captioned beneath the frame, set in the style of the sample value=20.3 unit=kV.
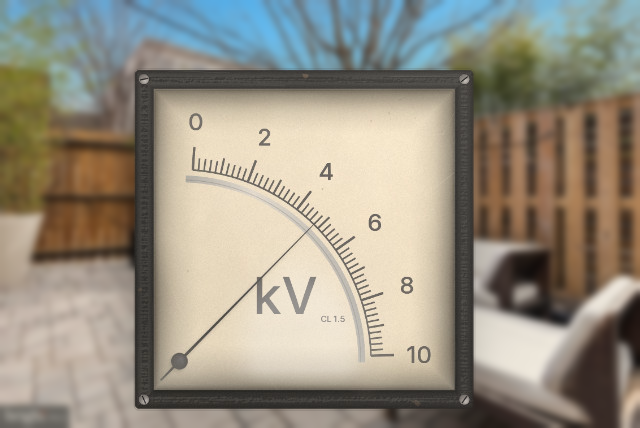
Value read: value=4.8 unit=kV
